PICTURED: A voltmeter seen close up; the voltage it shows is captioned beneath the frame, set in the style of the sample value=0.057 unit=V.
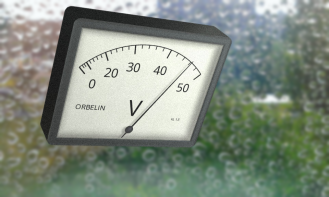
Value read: value=46 unit=V
